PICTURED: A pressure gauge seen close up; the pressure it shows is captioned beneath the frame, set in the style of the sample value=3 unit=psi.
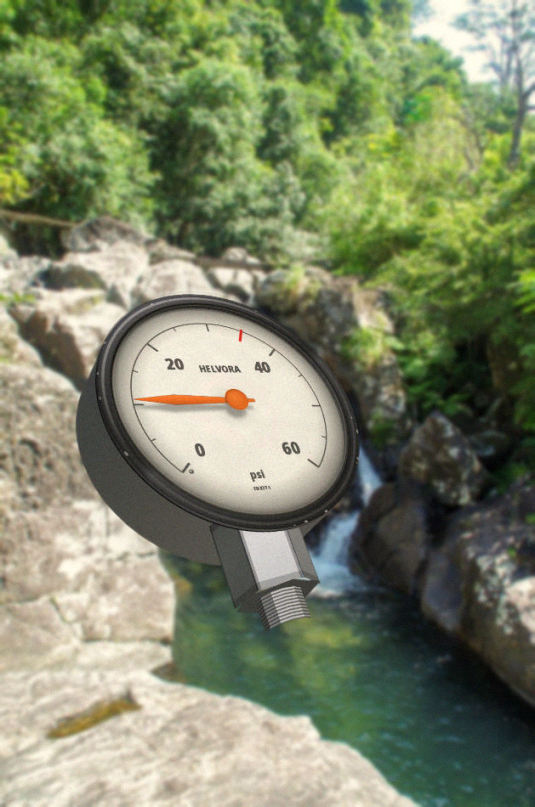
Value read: value=10 unit=psi
